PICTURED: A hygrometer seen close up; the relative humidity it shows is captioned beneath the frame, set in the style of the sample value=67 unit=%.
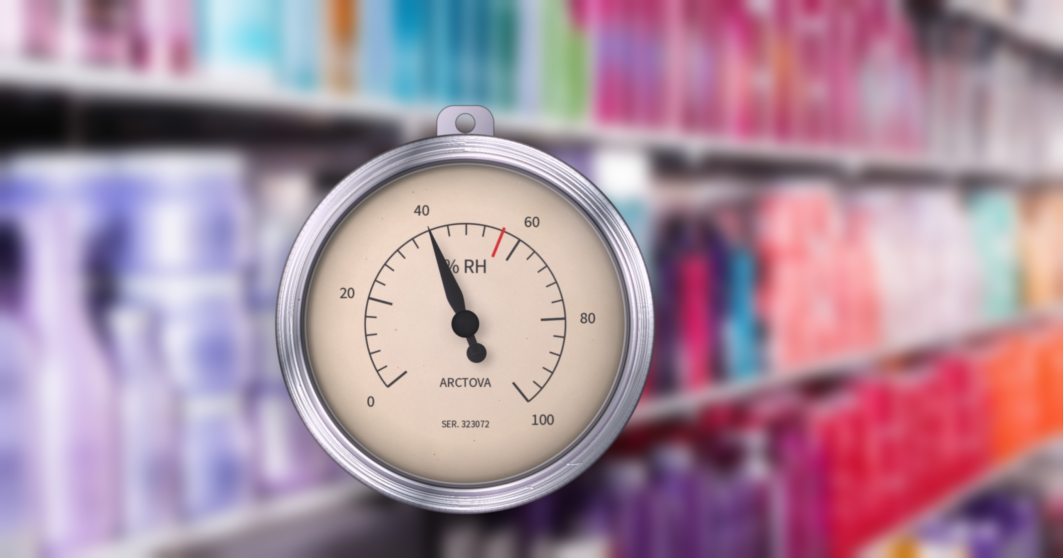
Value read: value=40 unit=%
